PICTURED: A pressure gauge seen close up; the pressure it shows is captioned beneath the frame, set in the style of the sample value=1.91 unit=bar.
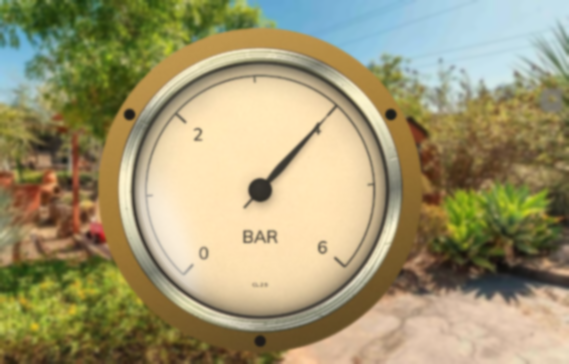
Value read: value=4 unit=bar
